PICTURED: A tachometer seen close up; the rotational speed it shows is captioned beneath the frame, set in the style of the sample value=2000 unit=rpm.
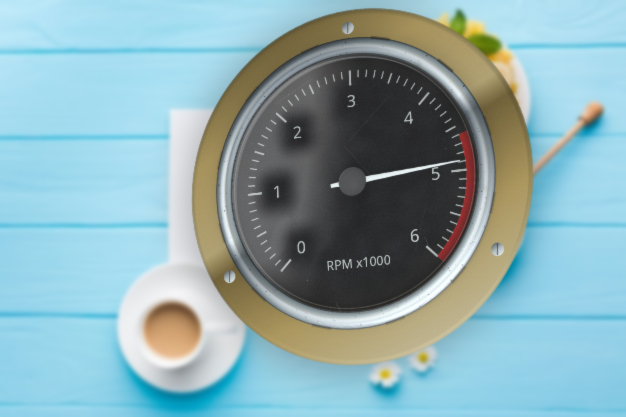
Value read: value=4900 unit=rpm
